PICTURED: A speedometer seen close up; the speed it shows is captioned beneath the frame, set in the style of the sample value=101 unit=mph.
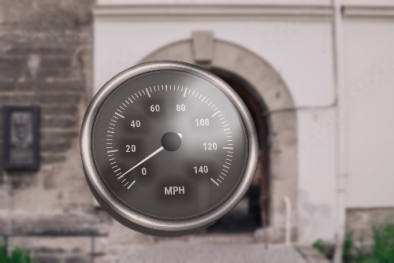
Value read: value=6 unit=mph
